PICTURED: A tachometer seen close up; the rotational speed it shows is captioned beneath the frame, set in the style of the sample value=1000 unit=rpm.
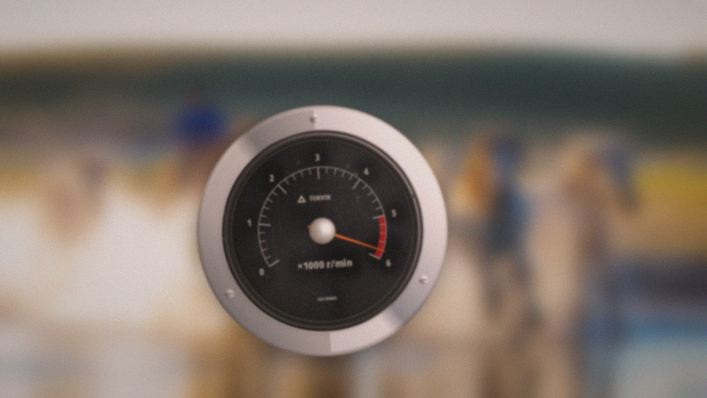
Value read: value=5800 unit=rpm
